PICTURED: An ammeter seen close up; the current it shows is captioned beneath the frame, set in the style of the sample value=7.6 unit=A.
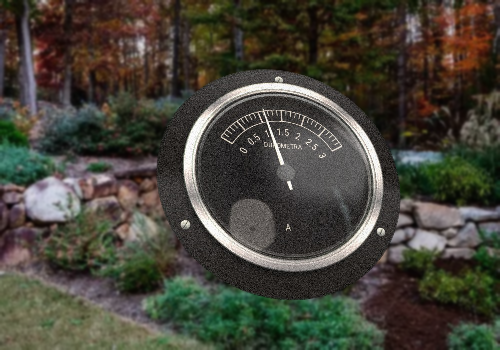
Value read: value=1.1 unit=A
